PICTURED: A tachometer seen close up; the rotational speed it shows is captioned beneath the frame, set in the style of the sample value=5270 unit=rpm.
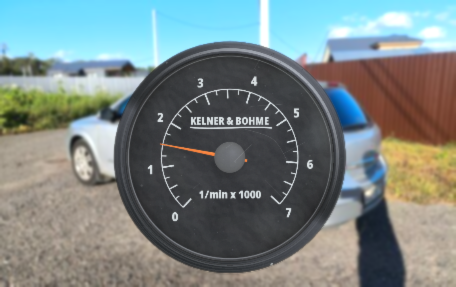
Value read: value=1500 unit=rpm
